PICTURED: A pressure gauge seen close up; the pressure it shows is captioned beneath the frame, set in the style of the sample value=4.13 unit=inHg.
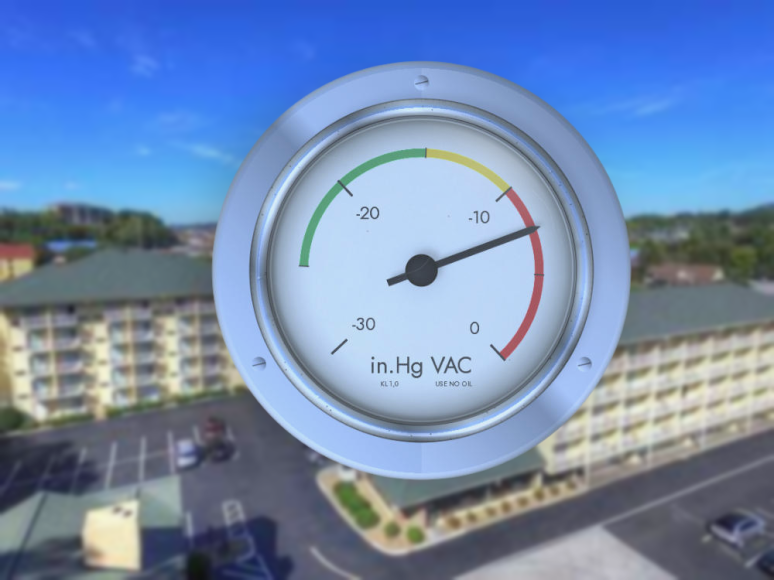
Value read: value=-7.5 unit=inHg
